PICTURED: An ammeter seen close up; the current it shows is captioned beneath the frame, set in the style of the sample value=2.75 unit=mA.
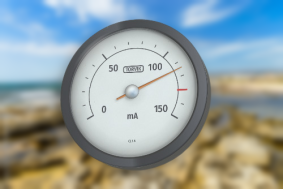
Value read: value=115 unit=mA
